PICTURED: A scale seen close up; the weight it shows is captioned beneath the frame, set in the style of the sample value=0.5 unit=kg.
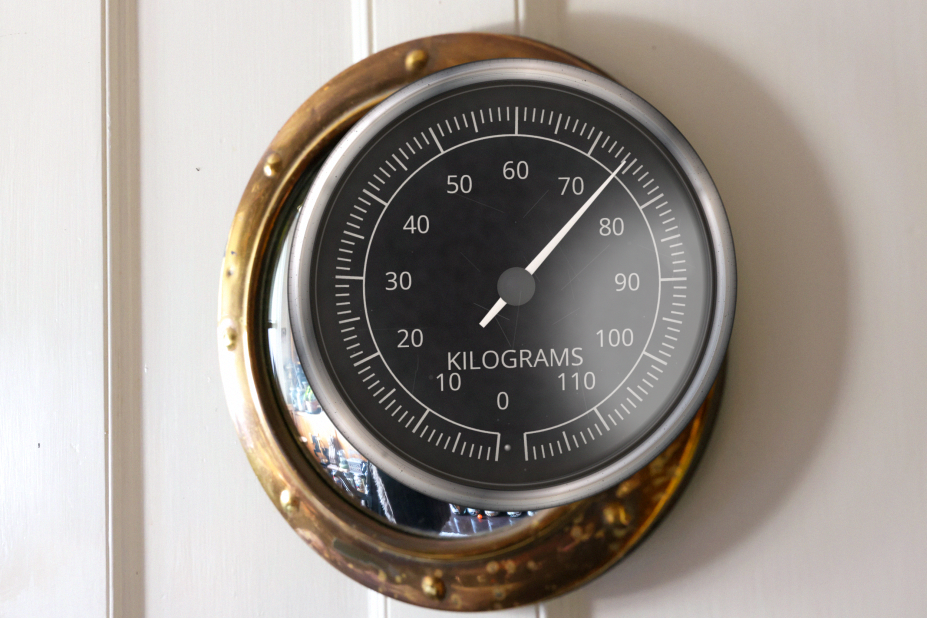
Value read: value=74 unit=kg
